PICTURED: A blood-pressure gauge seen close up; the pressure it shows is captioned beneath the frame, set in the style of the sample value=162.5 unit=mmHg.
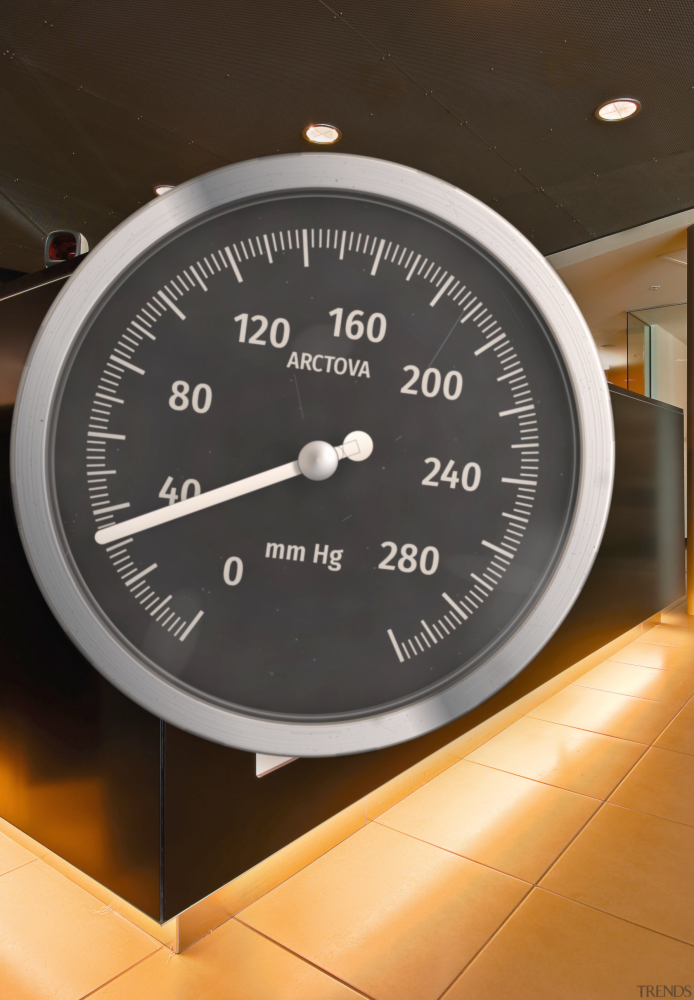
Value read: value=34 unit=mmHg
